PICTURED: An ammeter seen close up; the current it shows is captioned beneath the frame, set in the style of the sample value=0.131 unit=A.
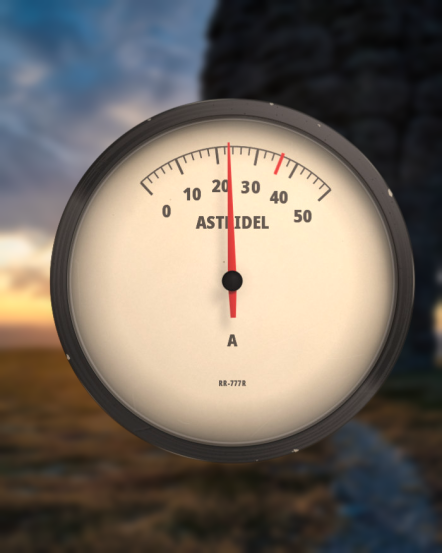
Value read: value=23 unit=A
